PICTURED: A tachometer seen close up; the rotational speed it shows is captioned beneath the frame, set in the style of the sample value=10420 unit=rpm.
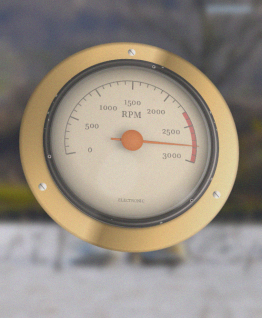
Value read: value=2800 unit=rpm
